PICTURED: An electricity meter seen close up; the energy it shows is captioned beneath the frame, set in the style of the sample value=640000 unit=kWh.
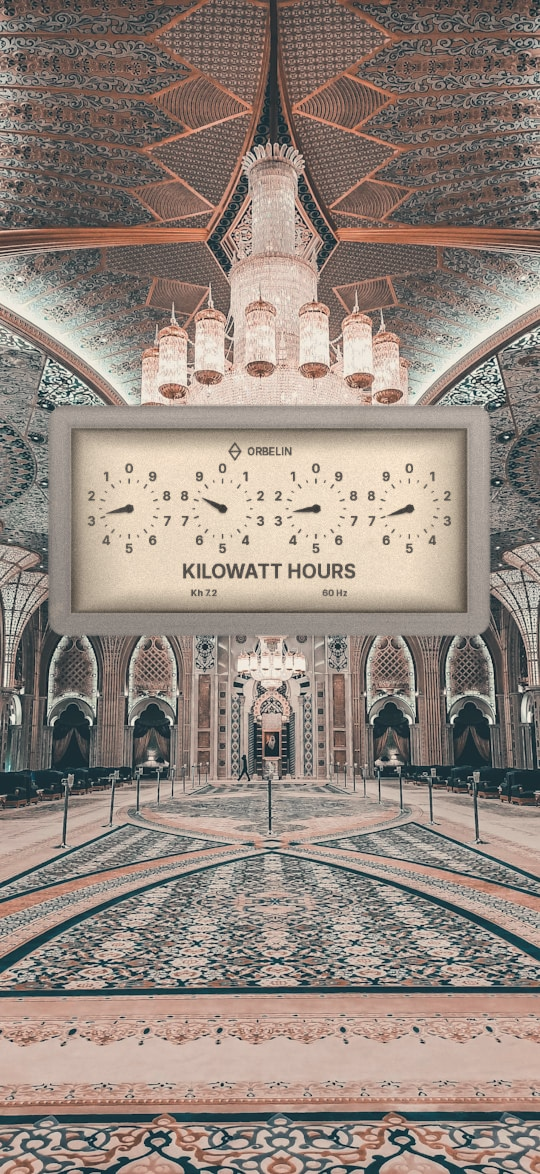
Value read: value=2827 unit=kWh
